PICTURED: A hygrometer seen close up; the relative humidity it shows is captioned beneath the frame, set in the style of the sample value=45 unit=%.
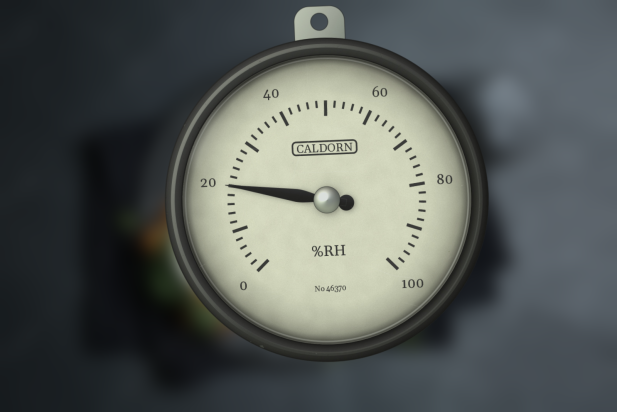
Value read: value=20 unit=%
